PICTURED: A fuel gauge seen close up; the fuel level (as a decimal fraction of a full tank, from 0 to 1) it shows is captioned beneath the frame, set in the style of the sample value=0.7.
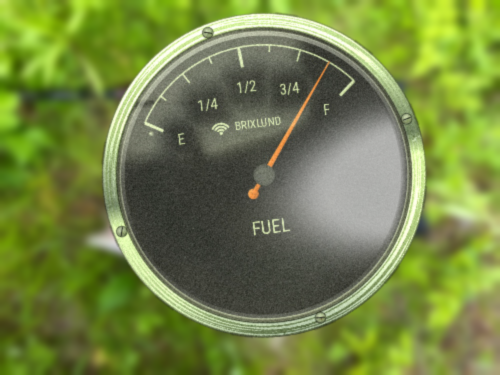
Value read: value=0.875
